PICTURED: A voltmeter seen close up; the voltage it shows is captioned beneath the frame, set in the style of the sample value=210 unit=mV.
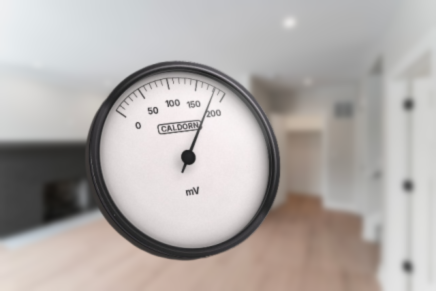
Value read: value=180 unit=mV
